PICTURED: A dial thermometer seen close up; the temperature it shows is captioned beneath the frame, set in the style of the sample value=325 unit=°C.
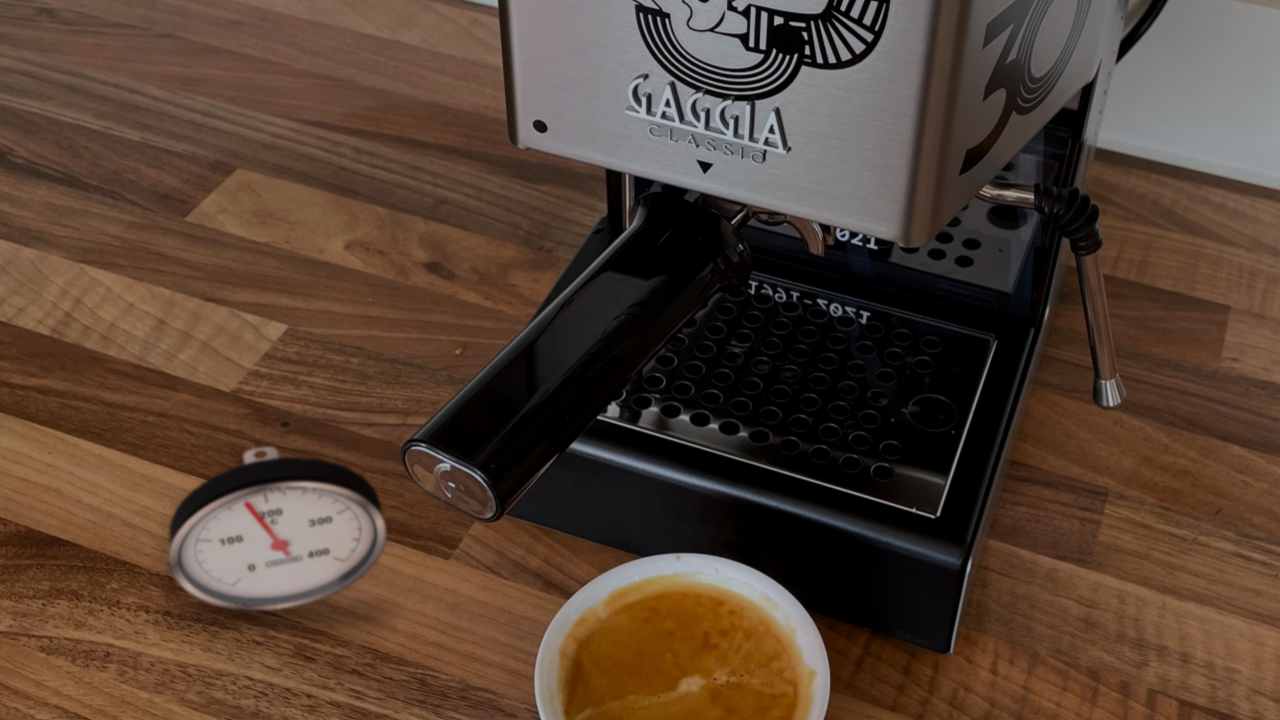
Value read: value=180 unit=°C
